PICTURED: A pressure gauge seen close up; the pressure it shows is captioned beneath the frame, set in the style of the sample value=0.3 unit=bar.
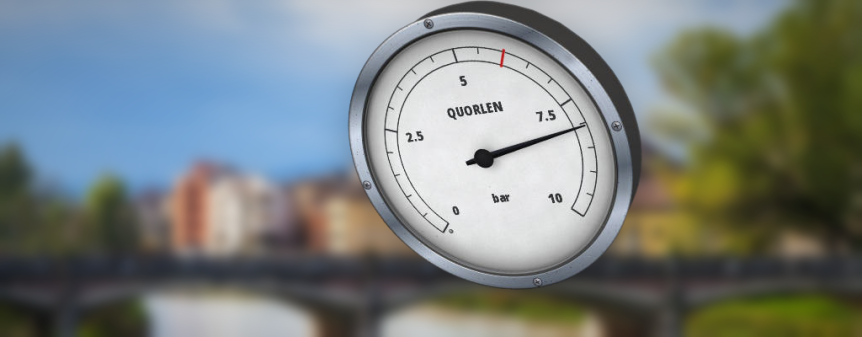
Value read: value=8 unit=bar
